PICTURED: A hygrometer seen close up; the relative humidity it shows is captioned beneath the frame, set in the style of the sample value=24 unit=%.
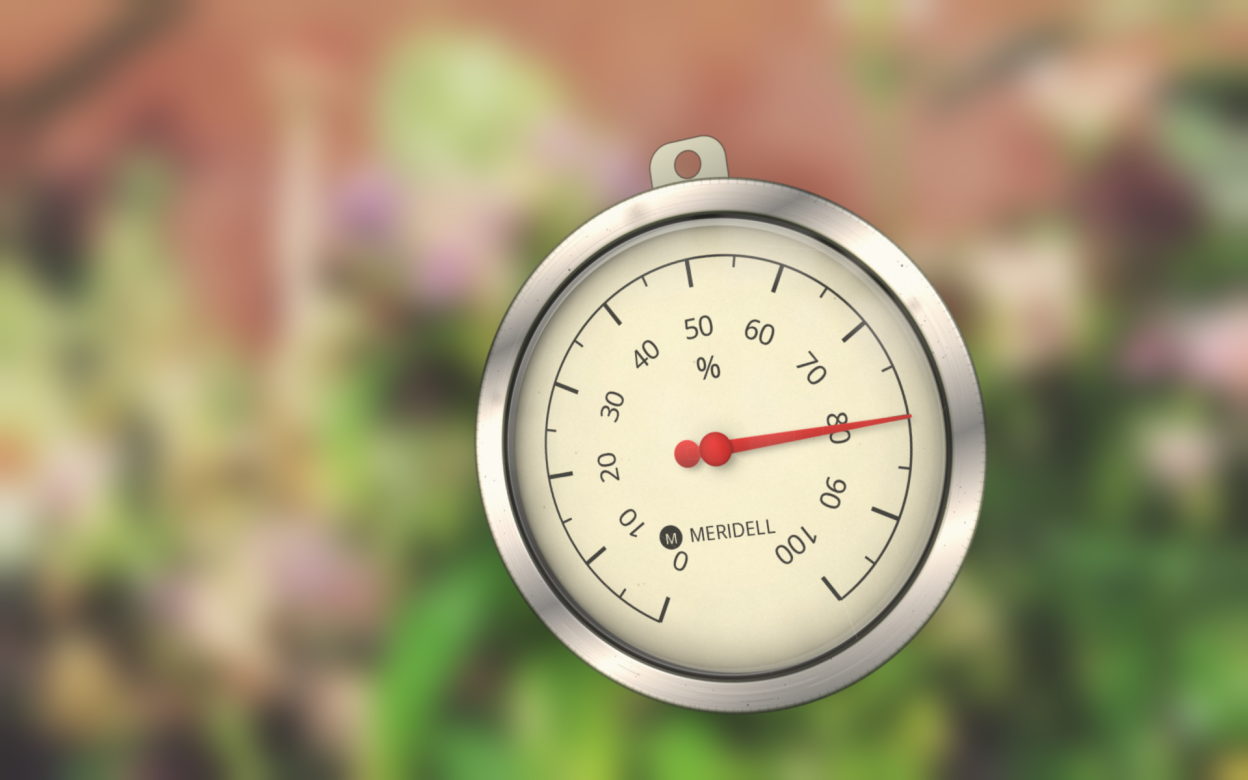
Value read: value=80 unit=%
